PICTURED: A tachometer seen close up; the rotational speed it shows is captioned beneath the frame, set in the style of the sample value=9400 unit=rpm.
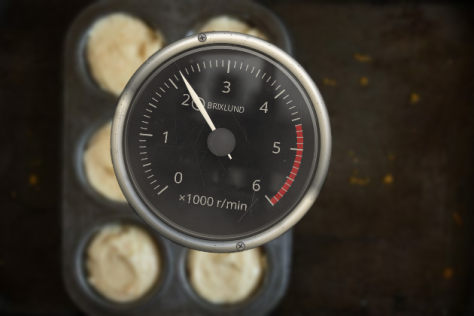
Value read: value=2200 unit=rpm
